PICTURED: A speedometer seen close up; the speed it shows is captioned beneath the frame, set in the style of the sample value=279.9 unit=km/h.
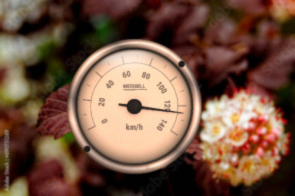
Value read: value=125 unit=km/h
